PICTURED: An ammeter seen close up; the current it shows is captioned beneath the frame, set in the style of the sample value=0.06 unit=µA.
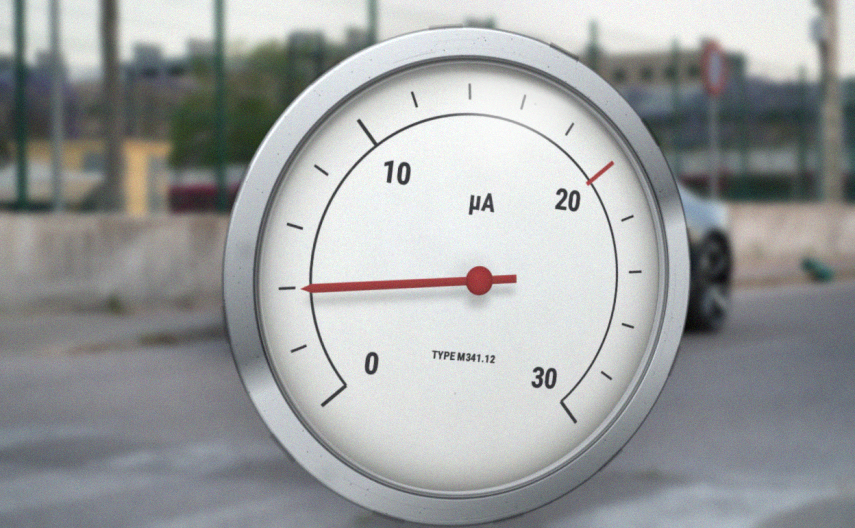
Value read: value=4 unit=µA
